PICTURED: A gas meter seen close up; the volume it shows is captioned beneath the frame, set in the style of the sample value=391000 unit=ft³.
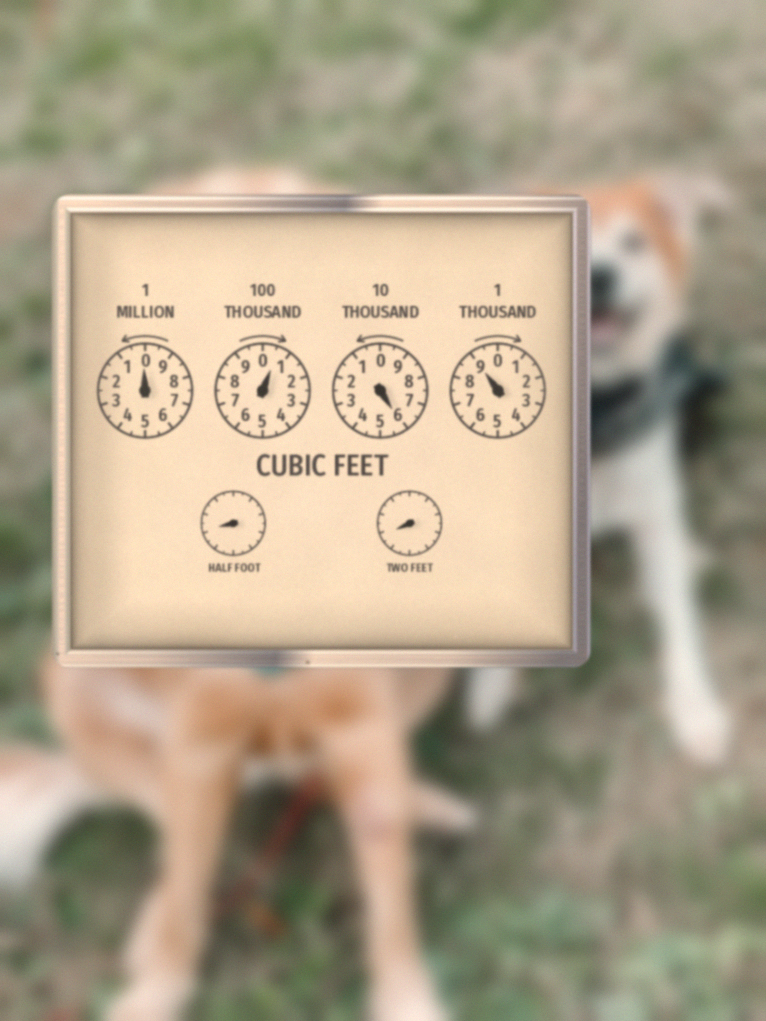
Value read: value=5900 unit=ft³
